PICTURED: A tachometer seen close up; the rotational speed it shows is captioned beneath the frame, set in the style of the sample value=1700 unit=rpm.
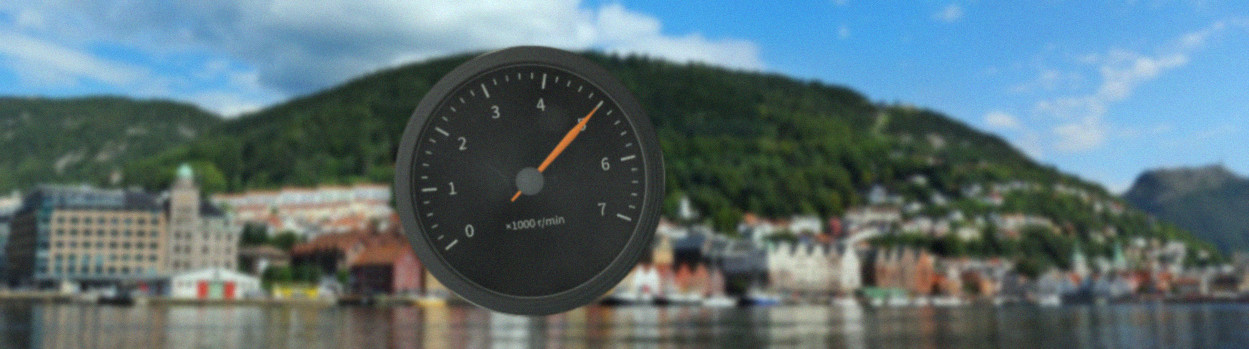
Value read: value=5000 unit=rpm
